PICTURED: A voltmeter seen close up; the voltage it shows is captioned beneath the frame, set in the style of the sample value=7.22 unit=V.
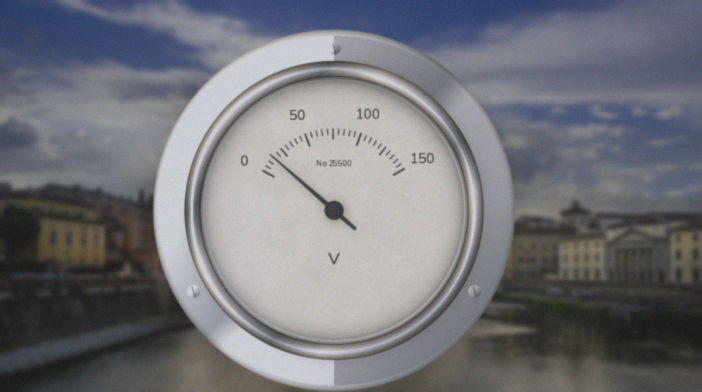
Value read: value=15 unit=V
